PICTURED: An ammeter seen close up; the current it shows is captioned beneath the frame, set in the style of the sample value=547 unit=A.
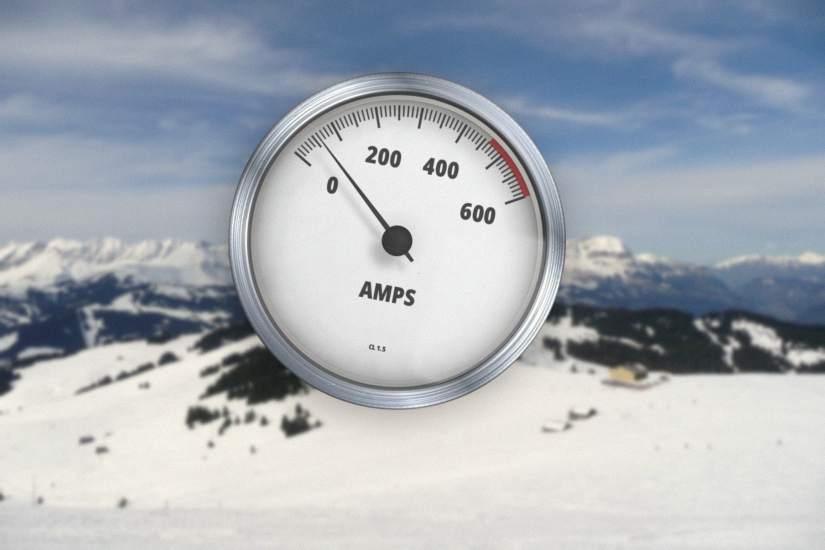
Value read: value=60 unit=A
